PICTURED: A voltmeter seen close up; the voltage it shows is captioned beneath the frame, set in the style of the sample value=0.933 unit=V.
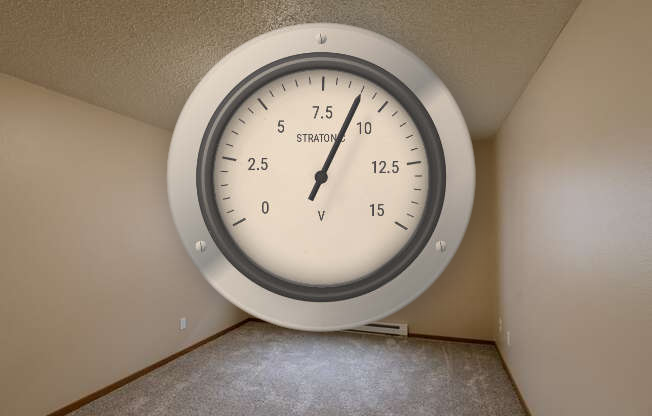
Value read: value=9 unit=V
